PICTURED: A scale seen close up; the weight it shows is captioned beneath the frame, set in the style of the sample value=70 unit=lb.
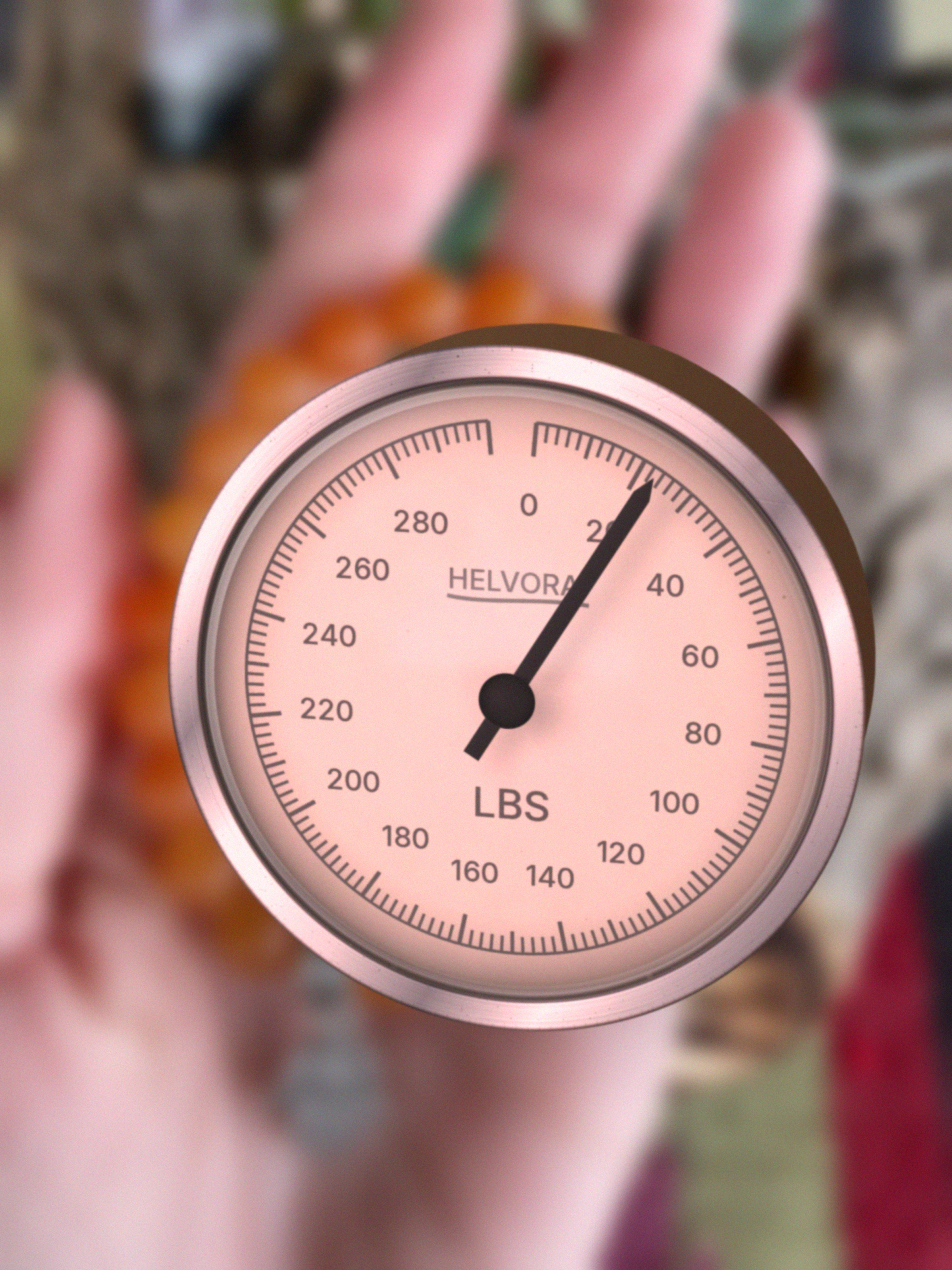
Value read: value=23 unit=lb
